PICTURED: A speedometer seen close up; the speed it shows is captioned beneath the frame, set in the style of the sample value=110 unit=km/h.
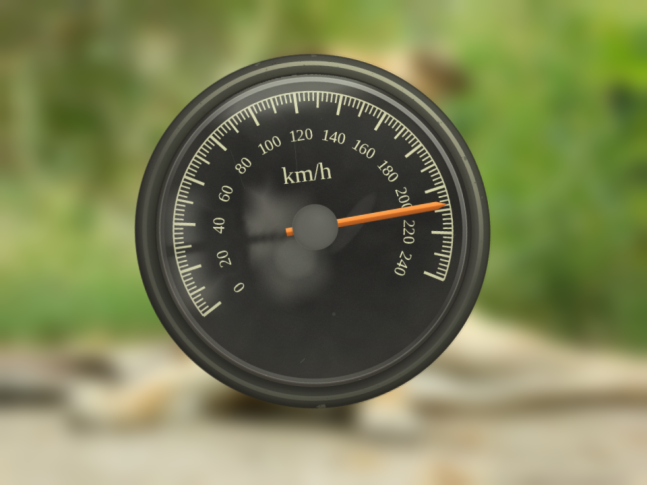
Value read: value=208 unit=km/h
